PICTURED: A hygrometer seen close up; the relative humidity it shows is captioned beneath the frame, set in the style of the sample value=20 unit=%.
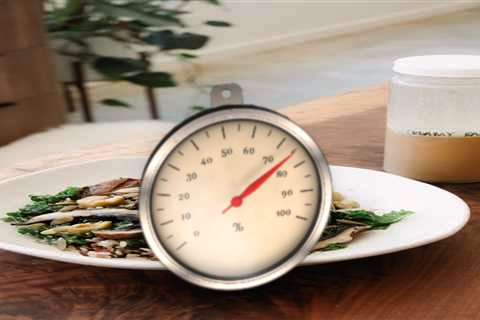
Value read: value=75 unit=%
